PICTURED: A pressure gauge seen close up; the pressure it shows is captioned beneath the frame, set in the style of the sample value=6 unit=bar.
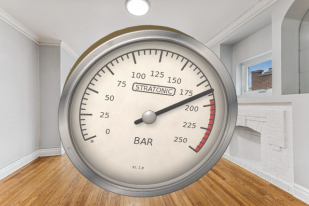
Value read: value=185 unit=bar
